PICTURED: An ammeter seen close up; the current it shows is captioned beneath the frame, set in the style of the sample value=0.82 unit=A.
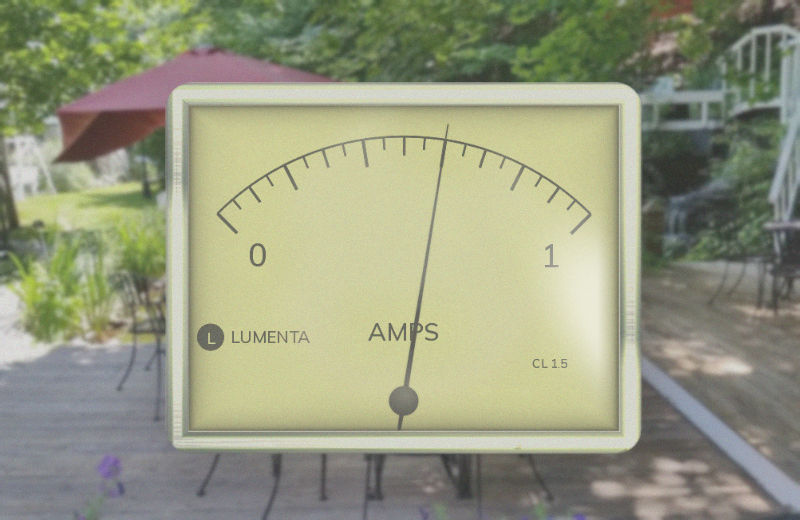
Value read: value=0.6 unit=A
